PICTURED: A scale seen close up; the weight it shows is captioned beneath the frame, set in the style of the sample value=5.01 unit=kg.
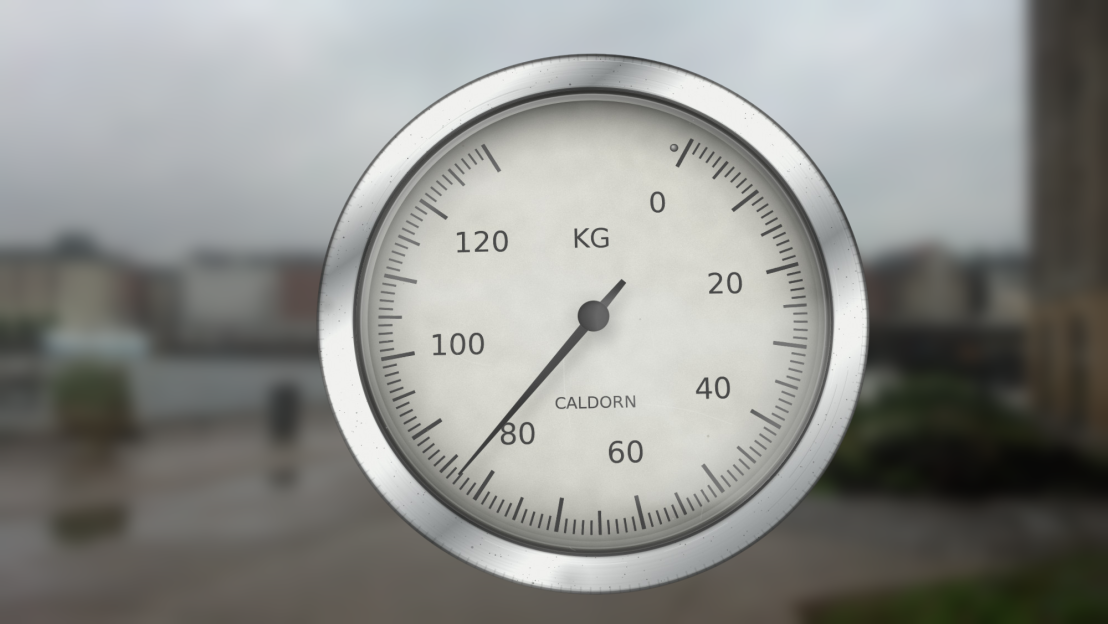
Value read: value=83 unit=kg
